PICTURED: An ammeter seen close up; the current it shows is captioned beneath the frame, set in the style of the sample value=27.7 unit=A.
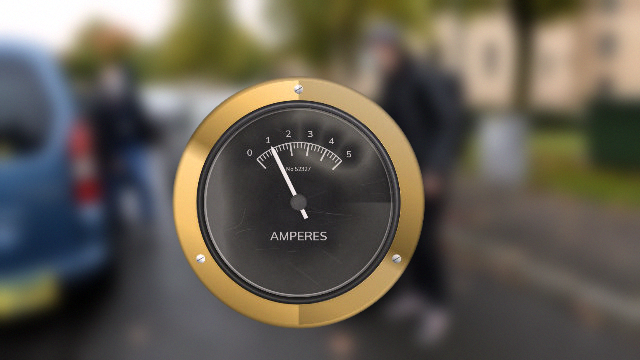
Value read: value=1 unit=A
